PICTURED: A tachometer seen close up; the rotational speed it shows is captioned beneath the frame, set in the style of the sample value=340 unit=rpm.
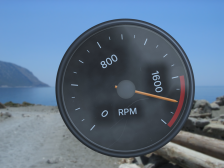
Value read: value=1800 unit=rpm
